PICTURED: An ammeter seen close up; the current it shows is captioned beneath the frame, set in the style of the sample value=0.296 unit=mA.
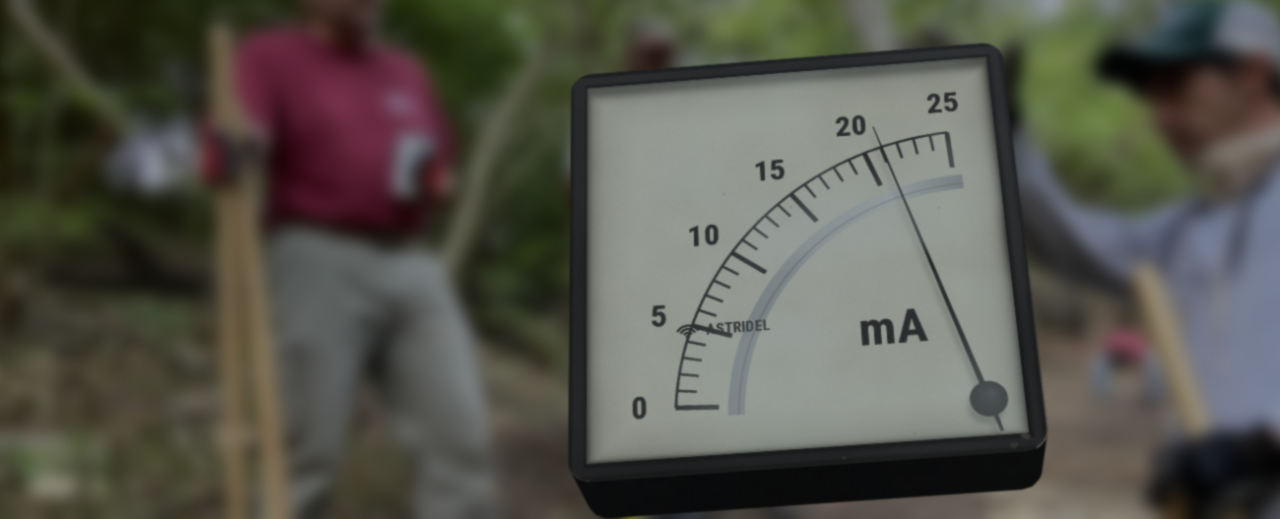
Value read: value=21 unit=mA
